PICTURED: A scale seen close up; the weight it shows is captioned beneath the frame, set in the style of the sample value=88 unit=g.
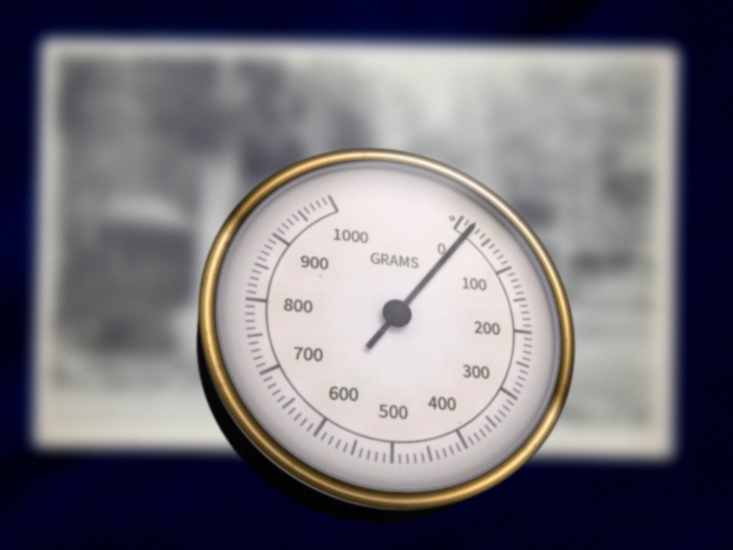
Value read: value=20 unit=g
